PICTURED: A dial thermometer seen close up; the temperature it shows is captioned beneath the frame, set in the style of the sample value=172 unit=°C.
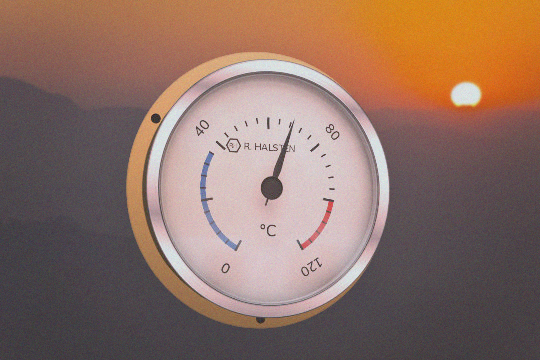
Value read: value=68 unit=°C
